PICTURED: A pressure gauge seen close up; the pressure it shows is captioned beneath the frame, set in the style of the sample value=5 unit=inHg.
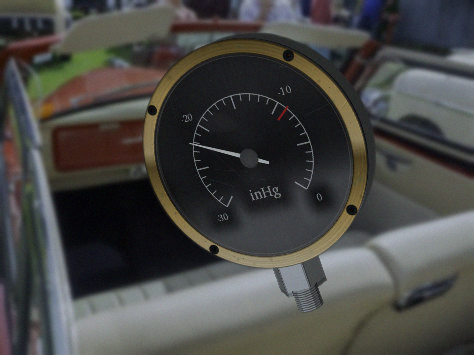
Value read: value=-22 unit=inHg
